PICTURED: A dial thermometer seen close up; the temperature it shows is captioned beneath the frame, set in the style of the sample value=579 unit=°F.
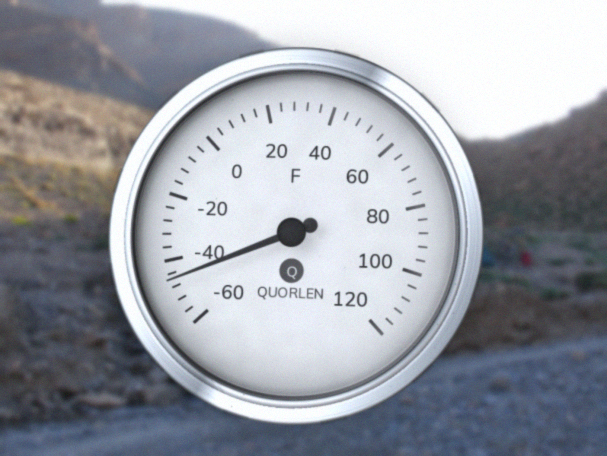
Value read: value=-46 unit=°F
